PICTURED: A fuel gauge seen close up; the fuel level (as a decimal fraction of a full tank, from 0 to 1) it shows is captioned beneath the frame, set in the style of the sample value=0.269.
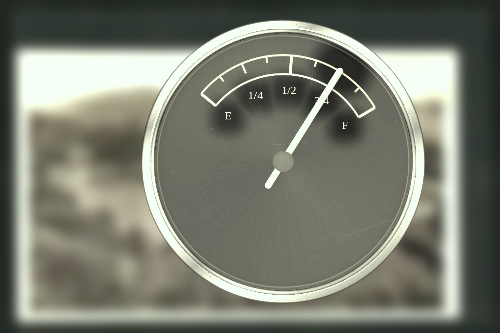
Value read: value=0.75
